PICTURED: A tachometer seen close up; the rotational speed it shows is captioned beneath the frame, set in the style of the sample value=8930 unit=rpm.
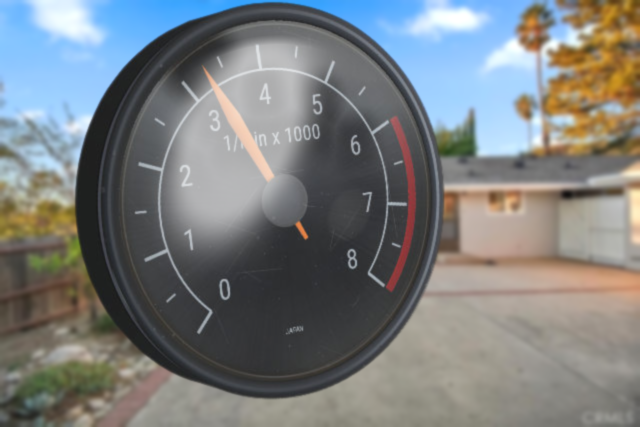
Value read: value=3250 unit=rpm
